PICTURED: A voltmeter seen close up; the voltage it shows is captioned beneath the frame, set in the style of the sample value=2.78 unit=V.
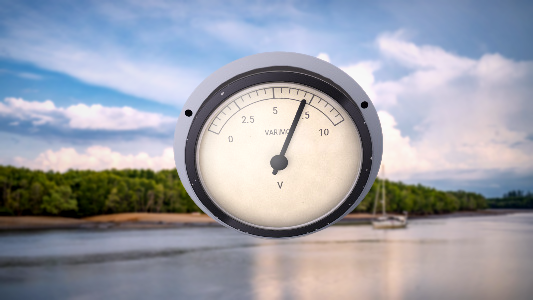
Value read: value=7 unit=V
